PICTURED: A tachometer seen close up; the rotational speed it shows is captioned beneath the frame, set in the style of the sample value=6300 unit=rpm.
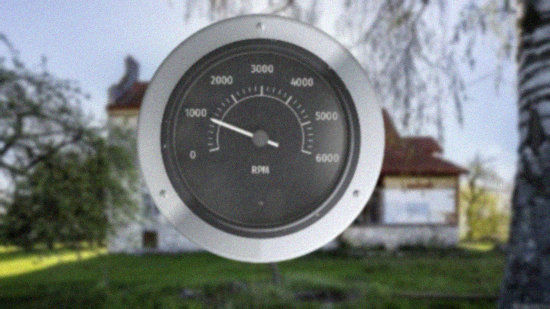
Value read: value=1000 unit=rpm
